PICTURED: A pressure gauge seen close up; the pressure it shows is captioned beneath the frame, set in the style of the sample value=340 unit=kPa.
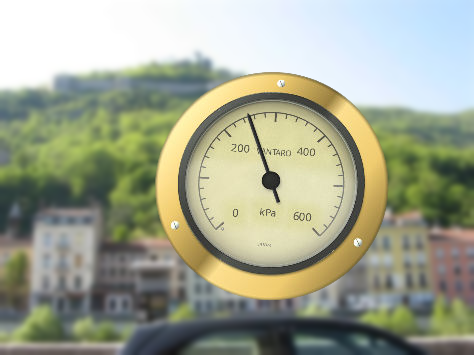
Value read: value=250 unit=kPa
